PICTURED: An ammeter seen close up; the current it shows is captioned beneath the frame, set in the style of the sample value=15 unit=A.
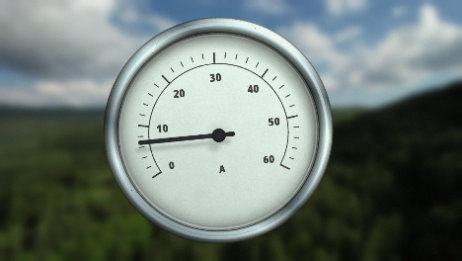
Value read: value=7 unit=A
